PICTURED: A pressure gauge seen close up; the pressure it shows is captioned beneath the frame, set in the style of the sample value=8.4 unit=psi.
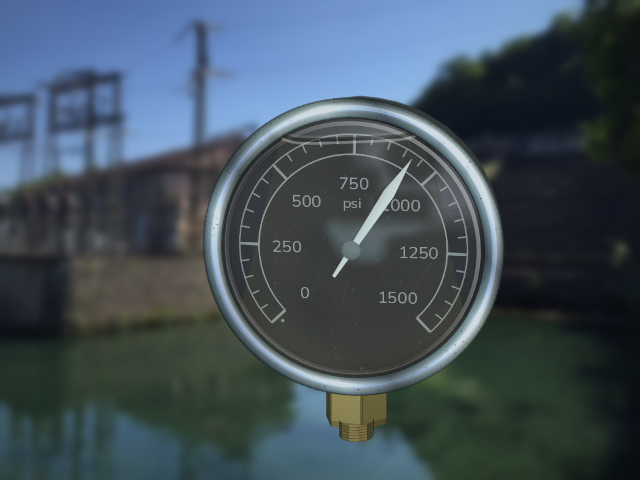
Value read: value=925 unit=psi
